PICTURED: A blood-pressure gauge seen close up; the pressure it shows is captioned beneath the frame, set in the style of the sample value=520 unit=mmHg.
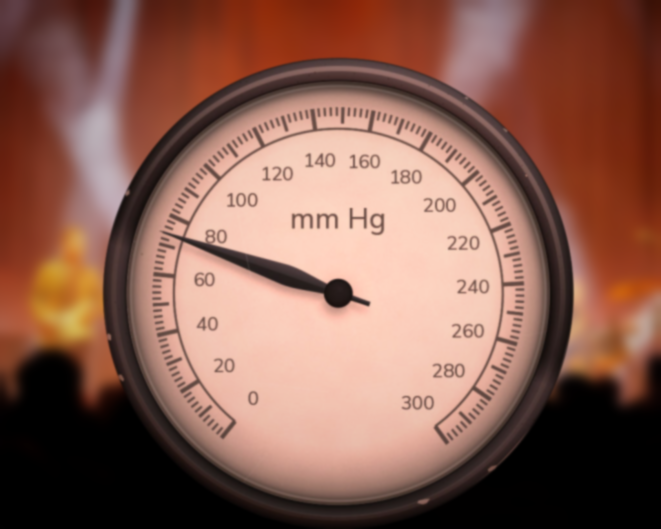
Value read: value=74 unit=mmHg
